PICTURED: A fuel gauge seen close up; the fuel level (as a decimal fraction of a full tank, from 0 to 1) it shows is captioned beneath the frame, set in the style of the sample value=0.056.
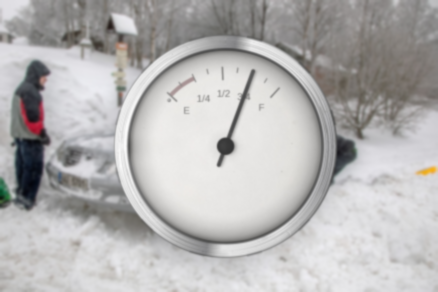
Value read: value=0.75
